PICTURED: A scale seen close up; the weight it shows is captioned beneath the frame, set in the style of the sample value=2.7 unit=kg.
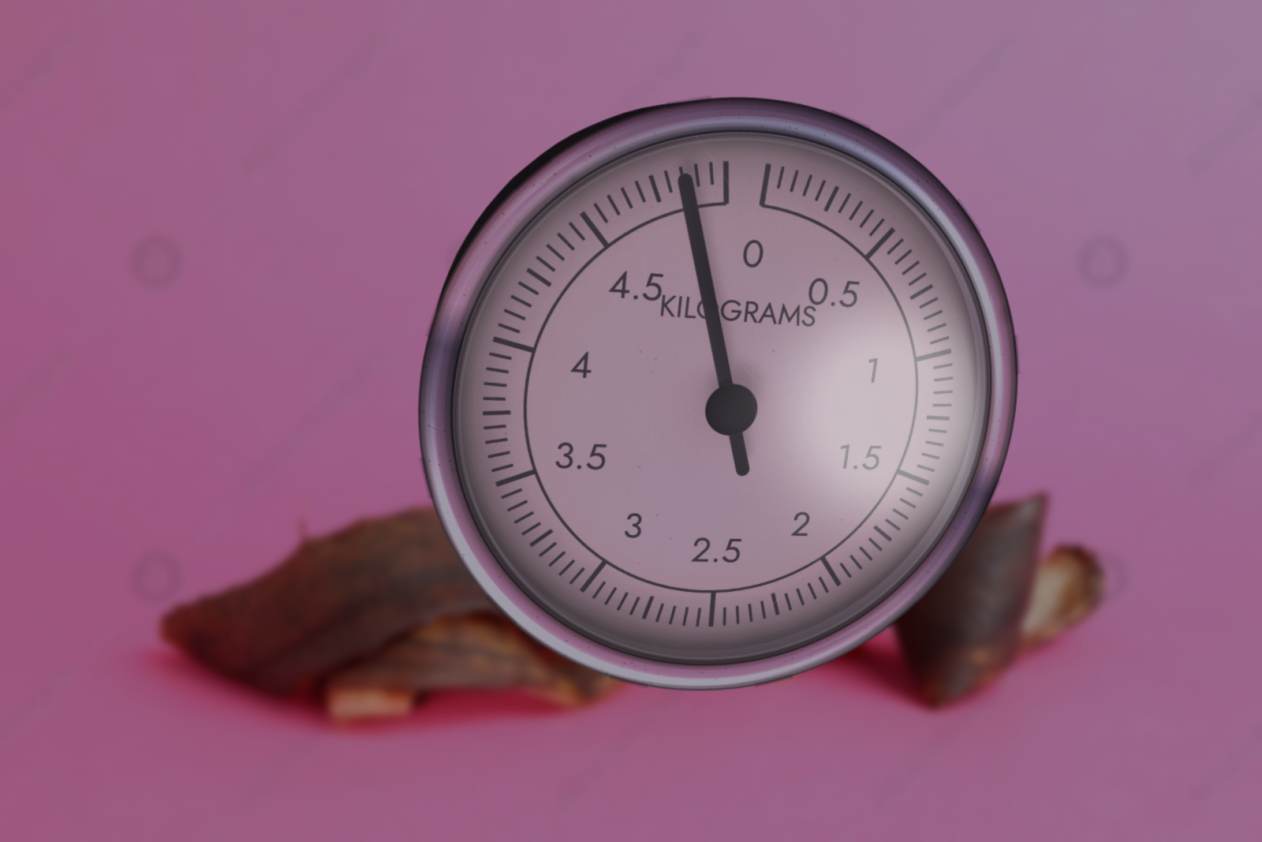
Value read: value=4.85 unit=kg
